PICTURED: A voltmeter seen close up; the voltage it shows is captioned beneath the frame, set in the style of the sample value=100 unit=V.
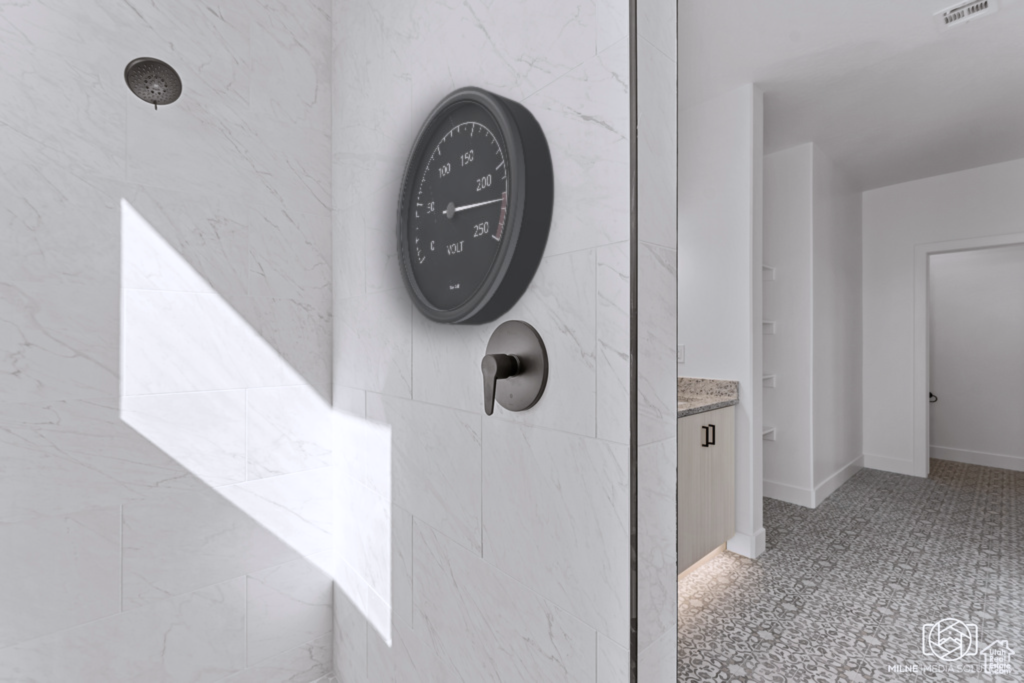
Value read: value=225 unit=V
